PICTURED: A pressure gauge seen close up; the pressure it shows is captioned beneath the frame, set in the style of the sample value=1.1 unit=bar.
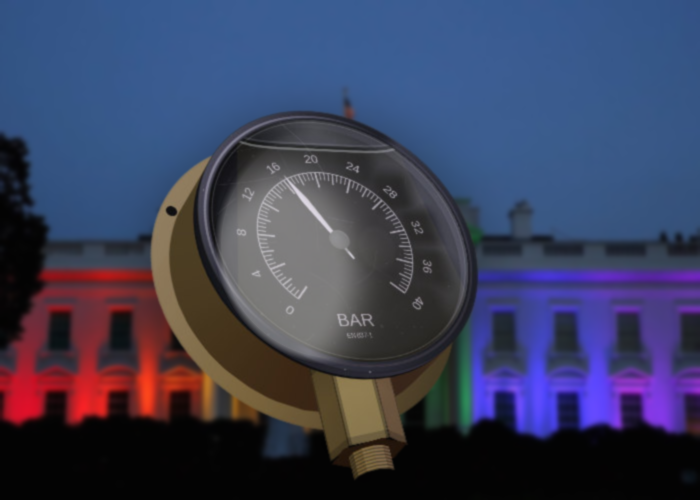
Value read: value=16 unit=bar
